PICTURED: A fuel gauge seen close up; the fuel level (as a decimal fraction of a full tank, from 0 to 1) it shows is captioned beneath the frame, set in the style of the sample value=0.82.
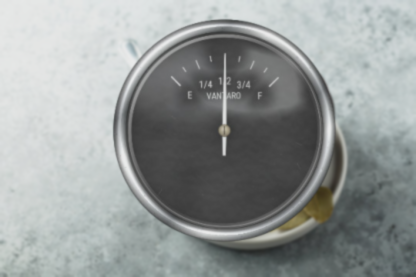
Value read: value=0.5
